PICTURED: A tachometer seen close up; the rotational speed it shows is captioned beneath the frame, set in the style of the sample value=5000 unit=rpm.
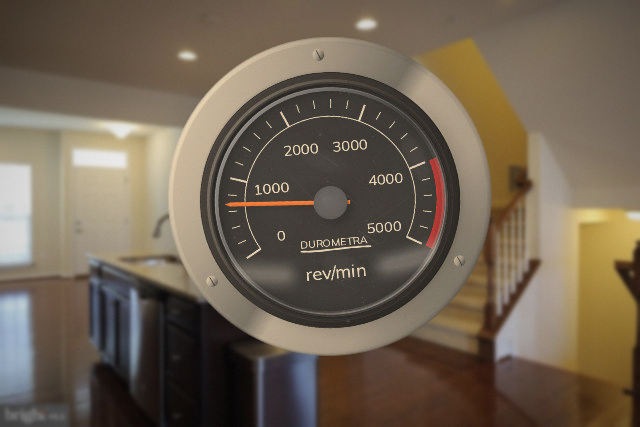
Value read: value=700 unit=rpm
